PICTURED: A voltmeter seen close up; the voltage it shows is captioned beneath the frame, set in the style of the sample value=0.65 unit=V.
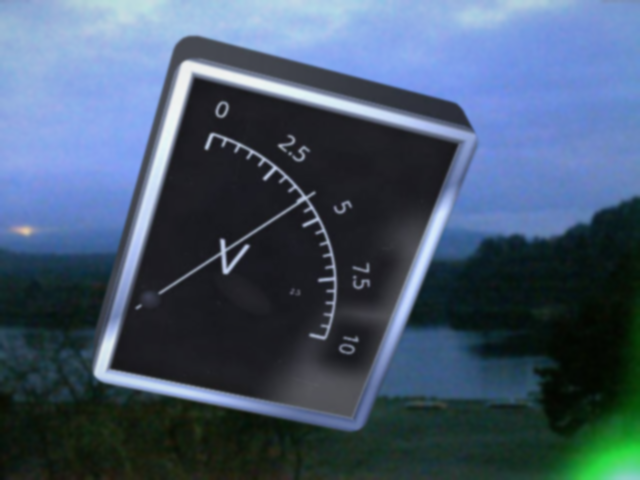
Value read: value=4 unit=V
